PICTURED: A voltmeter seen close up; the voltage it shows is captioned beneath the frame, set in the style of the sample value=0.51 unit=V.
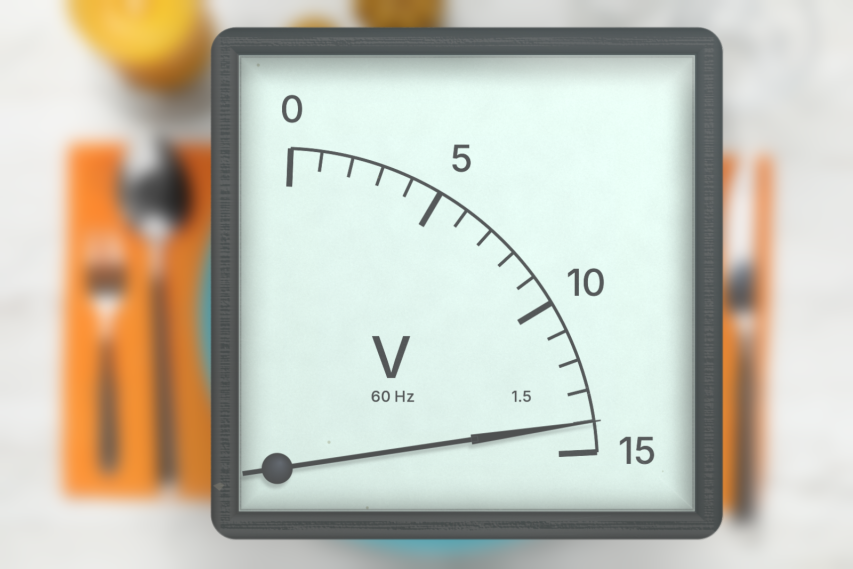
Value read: value=14 unit=V
